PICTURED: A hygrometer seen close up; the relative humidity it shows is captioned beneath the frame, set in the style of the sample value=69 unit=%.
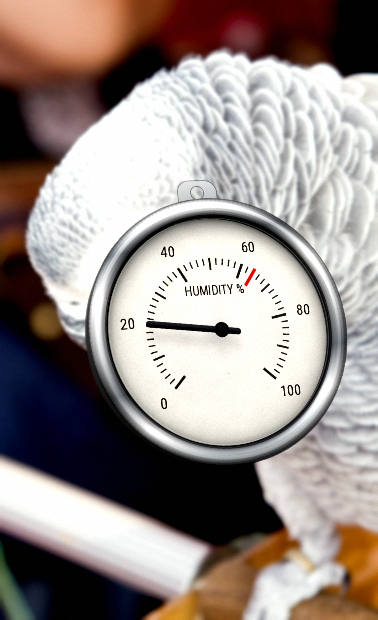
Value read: value=20 unit=%
